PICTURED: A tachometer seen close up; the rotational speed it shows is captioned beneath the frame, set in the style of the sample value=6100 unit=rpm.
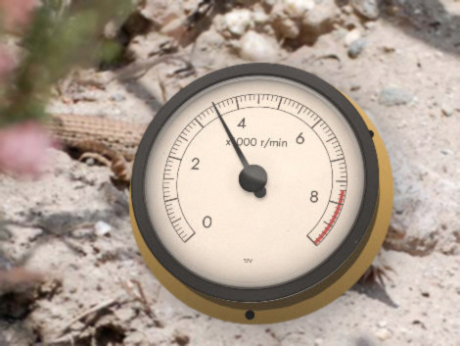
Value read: value=3500 unit=rpm
